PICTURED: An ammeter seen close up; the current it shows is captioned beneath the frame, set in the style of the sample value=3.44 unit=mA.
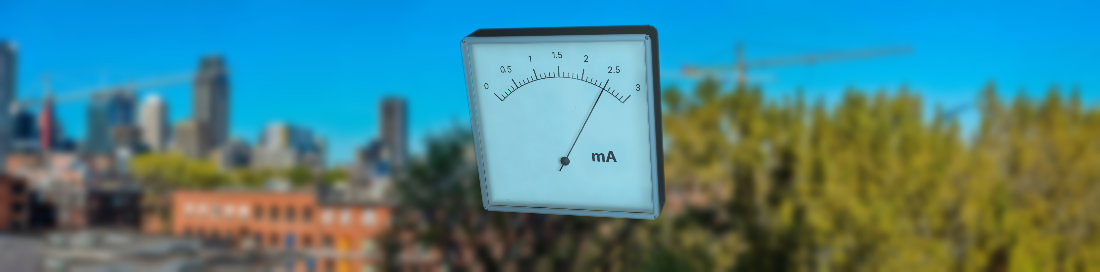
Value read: value=2.5 unit=mA
